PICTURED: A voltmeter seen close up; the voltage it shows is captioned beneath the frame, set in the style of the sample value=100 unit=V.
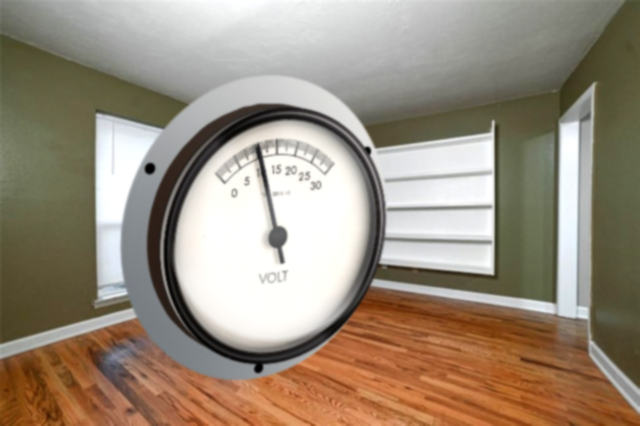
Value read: value=10 unit=V
